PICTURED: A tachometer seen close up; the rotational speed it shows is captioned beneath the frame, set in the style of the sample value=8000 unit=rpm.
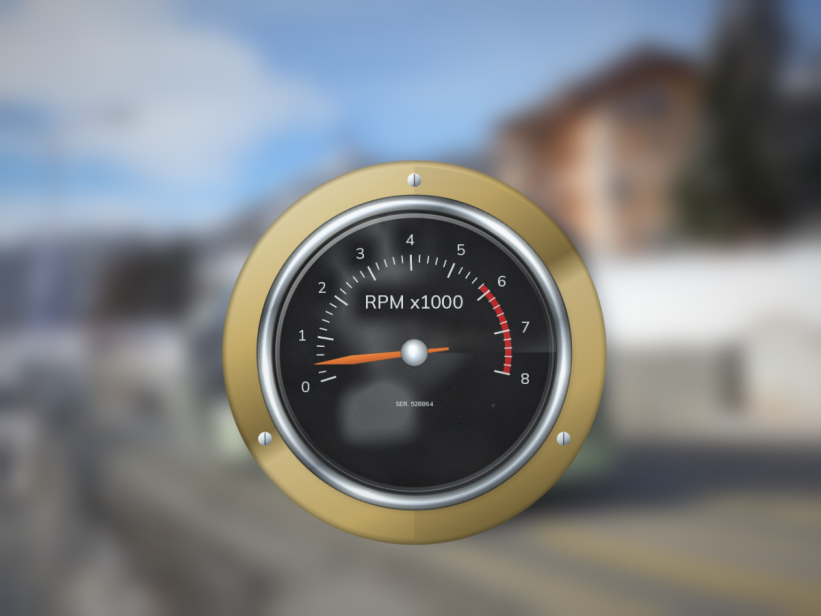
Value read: value=400 unit=rpm
